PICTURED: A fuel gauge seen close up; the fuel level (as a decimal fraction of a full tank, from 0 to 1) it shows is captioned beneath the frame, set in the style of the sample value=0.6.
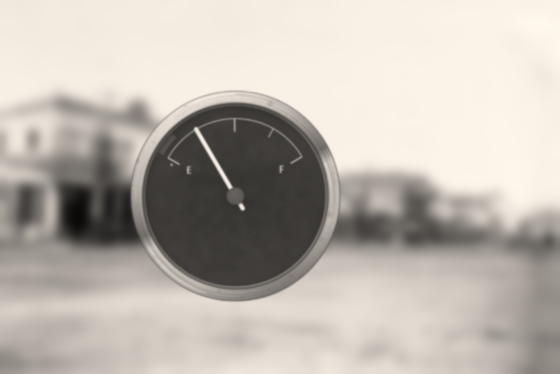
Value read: value=0.25
